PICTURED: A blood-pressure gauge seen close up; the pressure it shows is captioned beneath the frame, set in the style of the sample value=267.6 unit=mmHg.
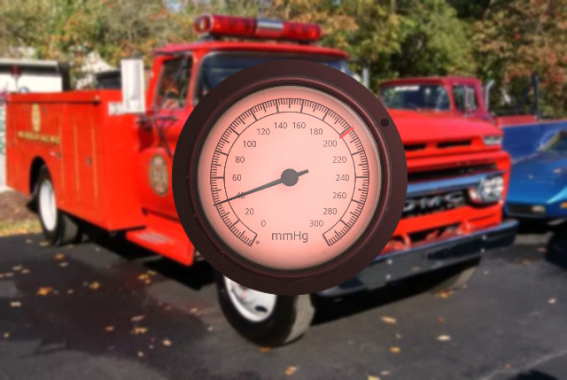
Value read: value=40 unit=mmHg
